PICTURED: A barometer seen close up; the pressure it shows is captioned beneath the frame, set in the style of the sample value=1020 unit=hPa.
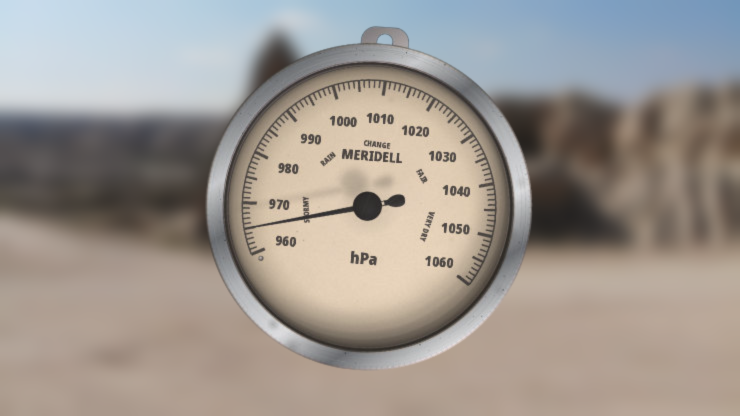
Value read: value=965 unit=hPa
